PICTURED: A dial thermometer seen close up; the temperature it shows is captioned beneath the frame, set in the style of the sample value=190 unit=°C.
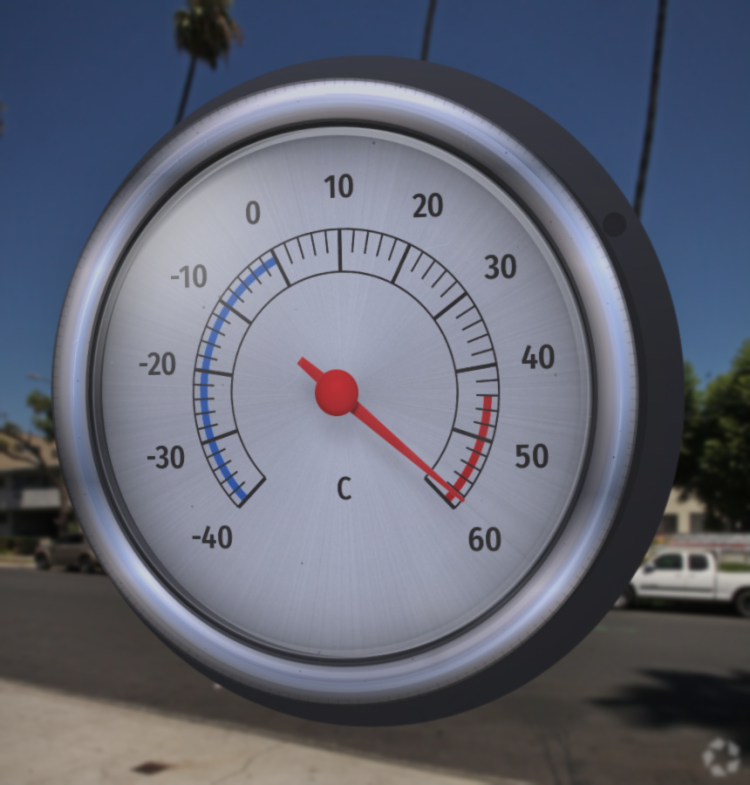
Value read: value=58 unit=°C
